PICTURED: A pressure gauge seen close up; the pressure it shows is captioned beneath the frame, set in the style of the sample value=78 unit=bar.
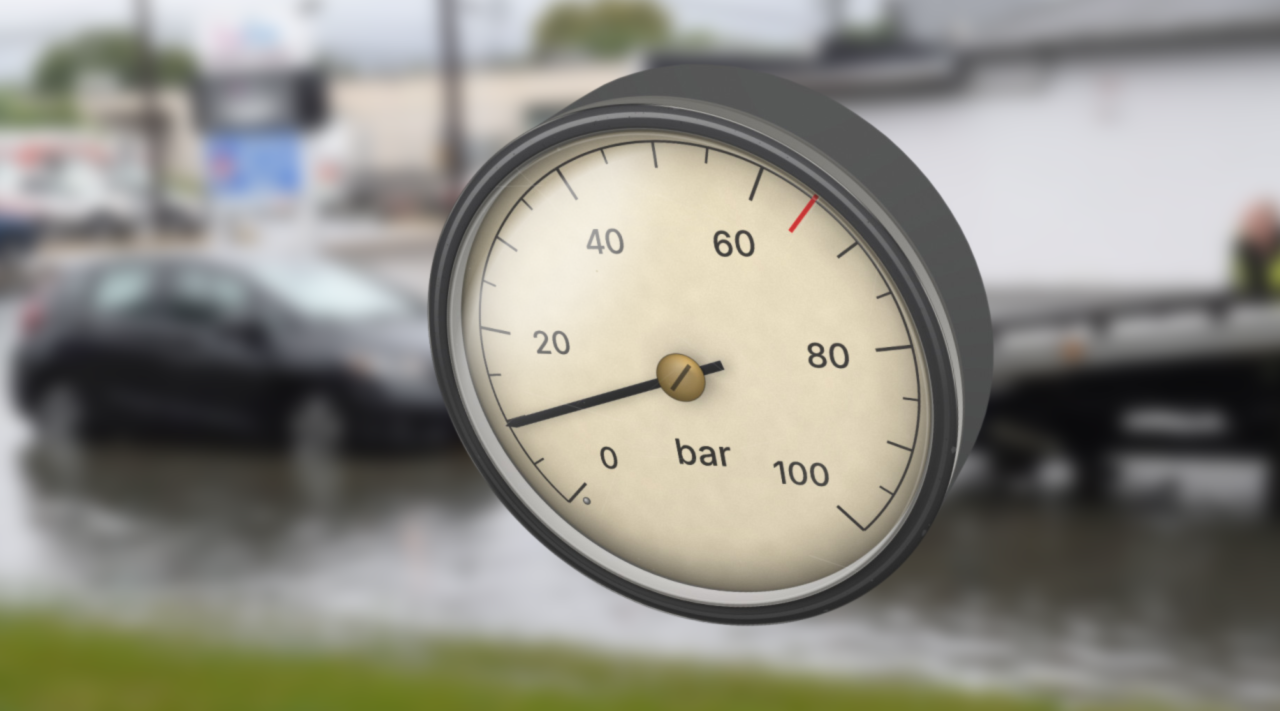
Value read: value=10 unit=bar
